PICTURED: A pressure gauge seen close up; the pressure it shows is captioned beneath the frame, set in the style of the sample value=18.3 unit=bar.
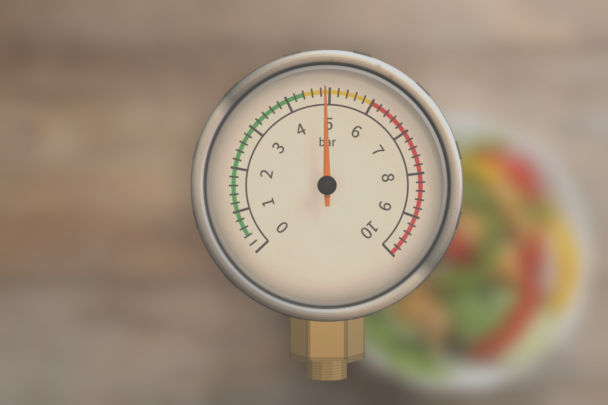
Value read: value=4.9 unit=bar
